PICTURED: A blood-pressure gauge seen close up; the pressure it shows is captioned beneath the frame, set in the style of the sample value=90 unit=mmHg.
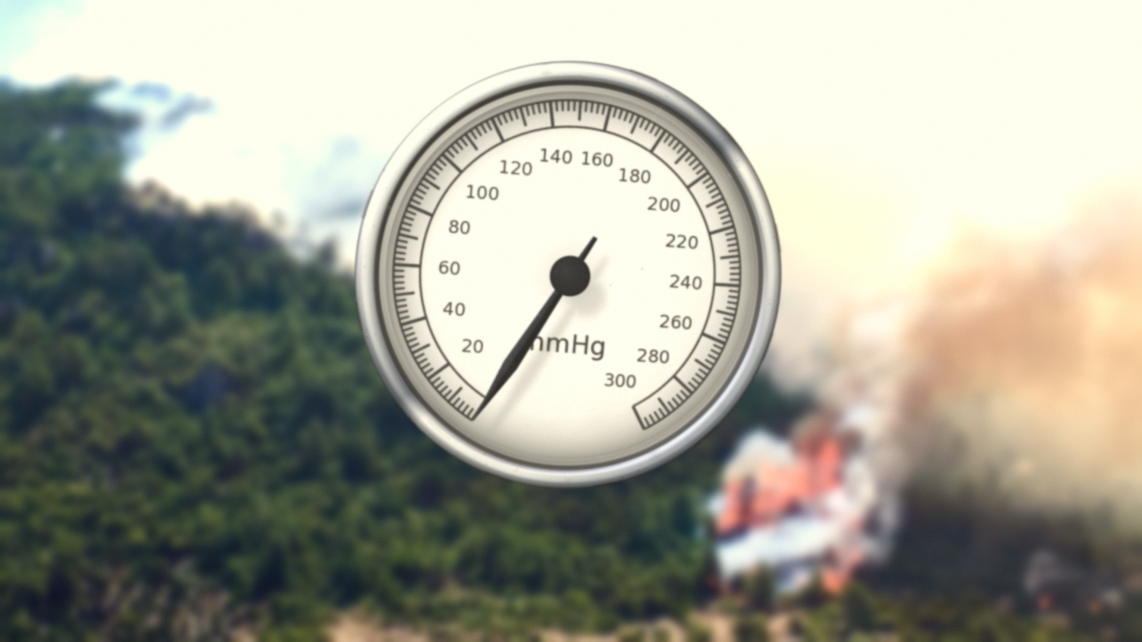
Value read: value=0 unit=mmHg
